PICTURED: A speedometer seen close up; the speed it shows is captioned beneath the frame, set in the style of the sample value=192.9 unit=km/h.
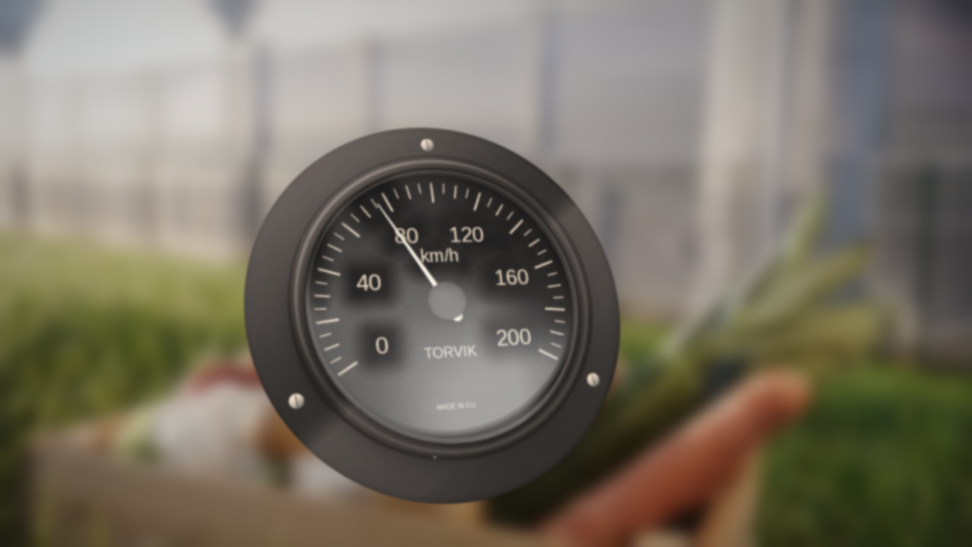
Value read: value=75 unit=km/h
